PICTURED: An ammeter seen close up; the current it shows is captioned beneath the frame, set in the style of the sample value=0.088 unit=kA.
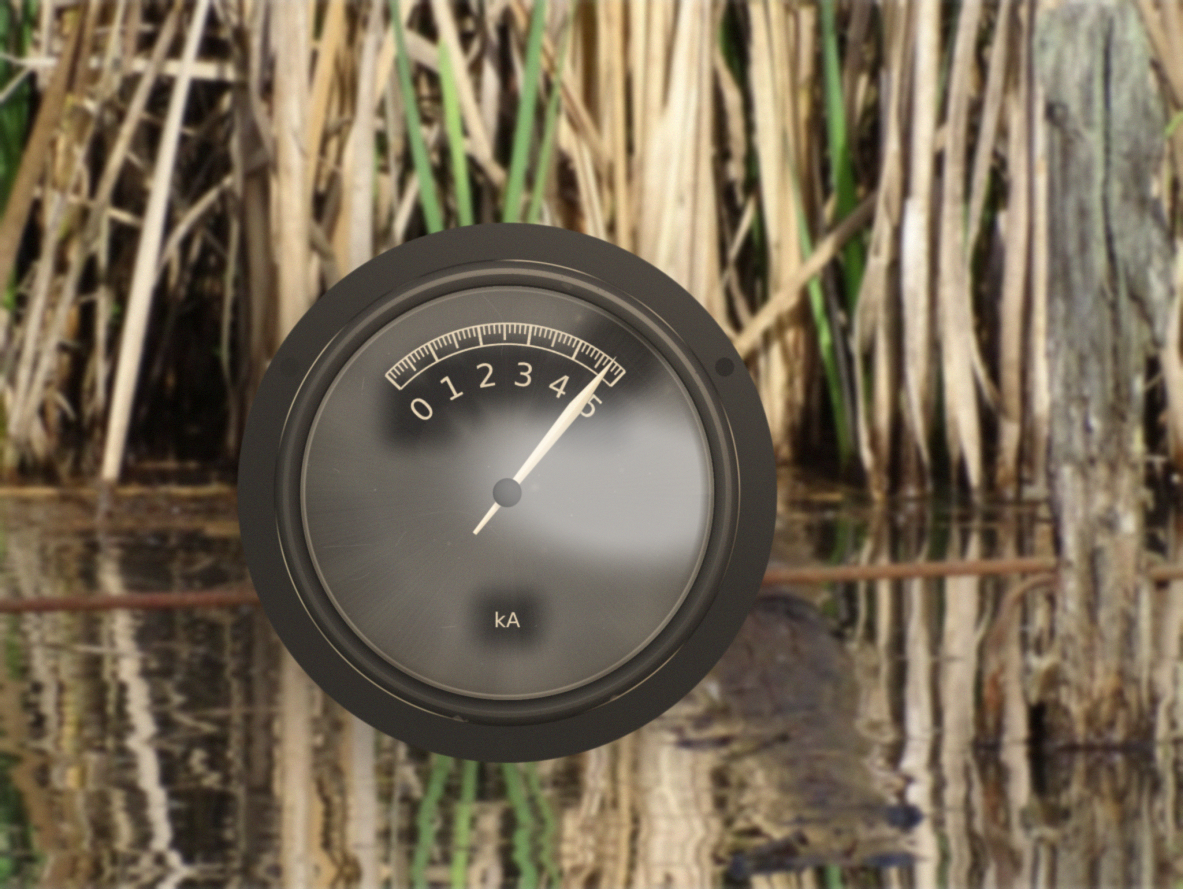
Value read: value=4.7 unit=kA
